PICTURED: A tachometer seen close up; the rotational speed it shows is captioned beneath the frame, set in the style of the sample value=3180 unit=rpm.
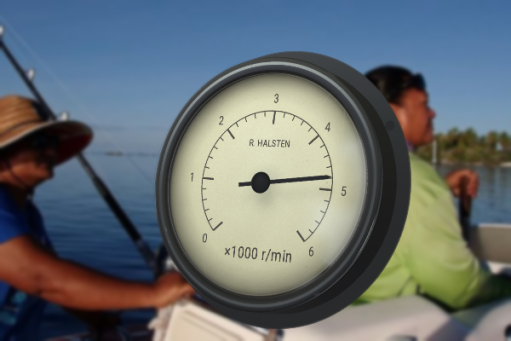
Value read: value=4800 unit=rpm
